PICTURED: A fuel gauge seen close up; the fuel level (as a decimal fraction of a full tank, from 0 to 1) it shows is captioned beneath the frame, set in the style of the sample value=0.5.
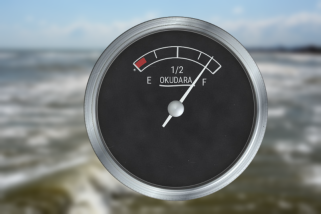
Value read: value=0.875
